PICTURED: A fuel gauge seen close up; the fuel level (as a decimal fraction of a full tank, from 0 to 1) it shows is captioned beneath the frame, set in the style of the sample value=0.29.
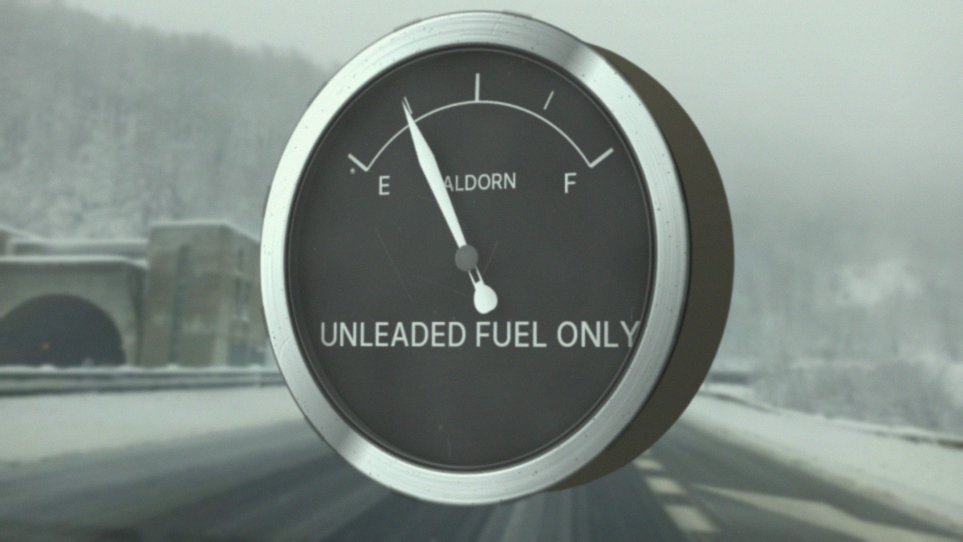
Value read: value=0.25
